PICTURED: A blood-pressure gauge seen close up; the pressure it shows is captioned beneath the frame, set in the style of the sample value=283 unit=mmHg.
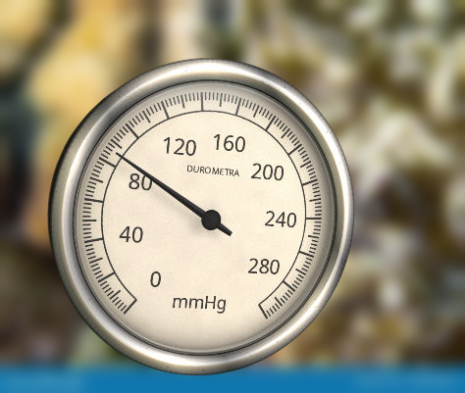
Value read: value=86 unit=mmHg
